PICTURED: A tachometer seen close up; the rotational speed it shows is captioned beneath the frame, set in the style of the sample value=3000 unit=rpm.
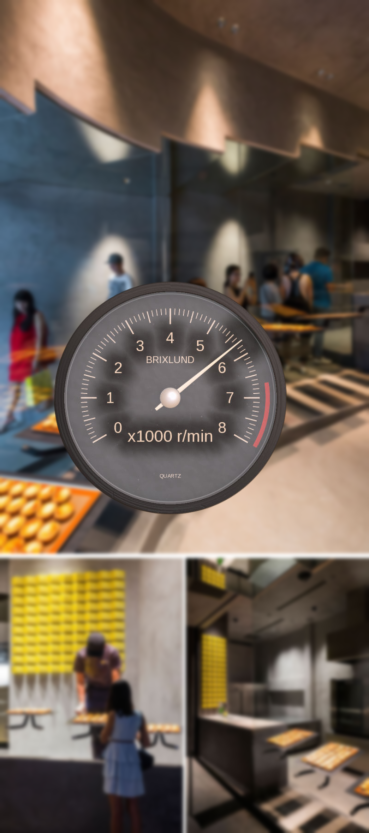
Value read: value=5700 unit=rpm
